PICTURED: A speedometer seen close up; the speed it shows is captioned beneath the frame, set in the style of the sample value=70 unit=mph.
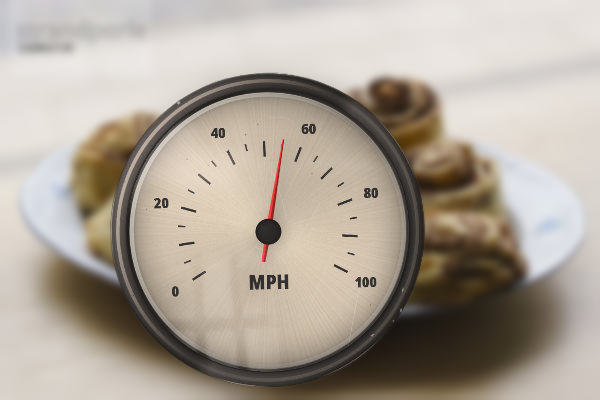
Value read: value=55 unit=mph
